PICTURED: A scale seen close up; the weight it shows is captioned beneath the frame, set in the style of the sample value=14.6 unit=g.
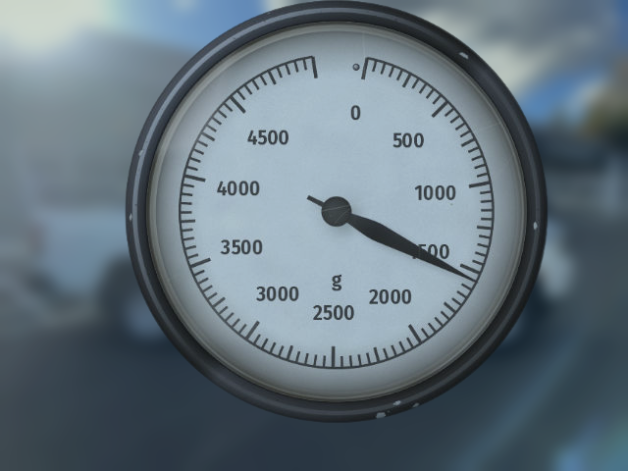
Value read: value=1550 unit=g
